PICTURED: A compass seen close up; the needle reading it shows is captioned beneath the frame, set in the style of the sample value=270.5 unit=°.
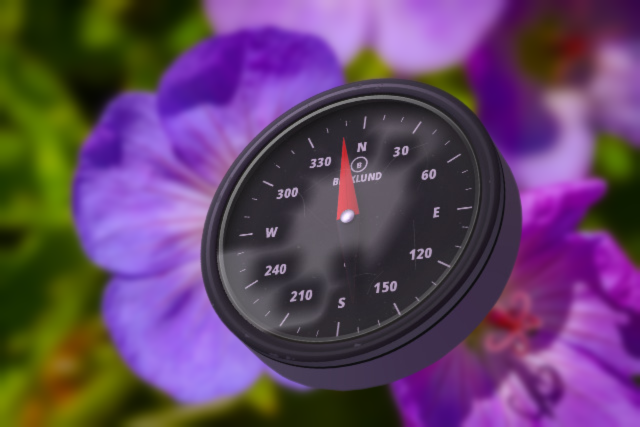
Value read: value=350 unit=°
